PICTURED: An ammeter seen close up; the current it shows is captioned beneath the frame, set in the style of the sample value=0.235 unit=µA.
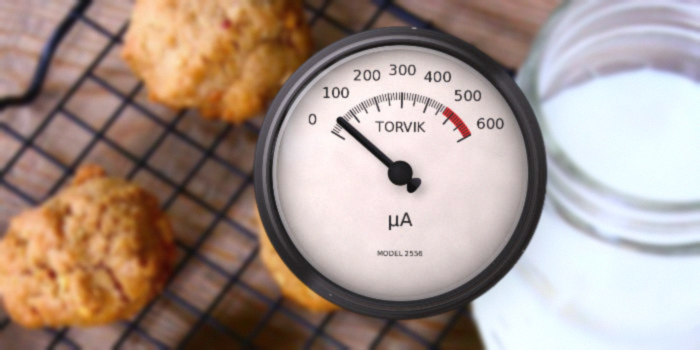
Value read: value=50 unit=µA
